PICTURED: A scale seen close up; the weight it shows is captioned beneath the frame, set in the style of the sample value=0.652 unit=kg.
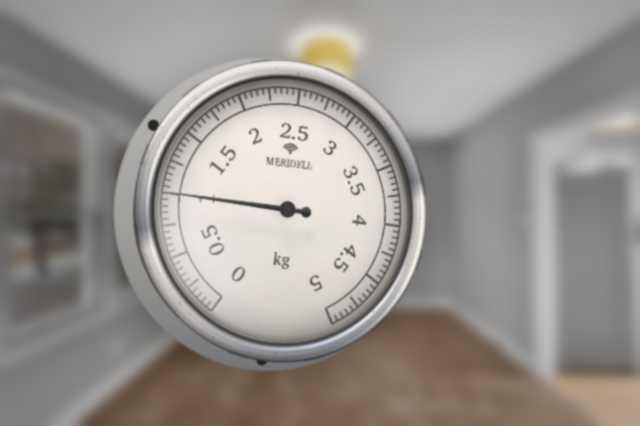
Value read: value=1 unit=kg
